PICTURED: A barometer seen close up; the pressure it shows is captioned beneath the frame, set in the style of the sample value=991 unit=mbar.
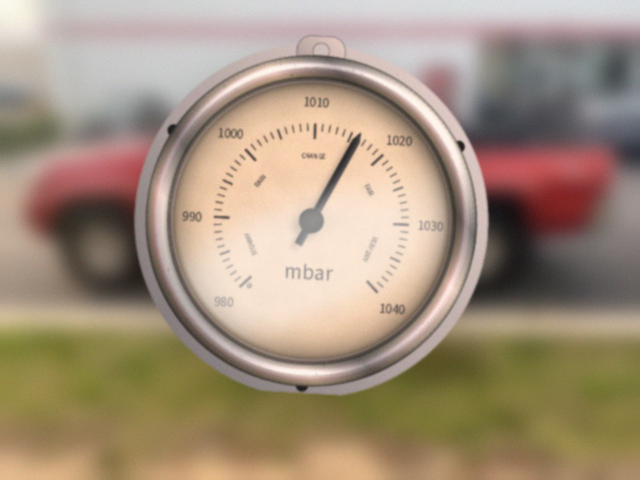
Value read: value=1016 unit=mbar
